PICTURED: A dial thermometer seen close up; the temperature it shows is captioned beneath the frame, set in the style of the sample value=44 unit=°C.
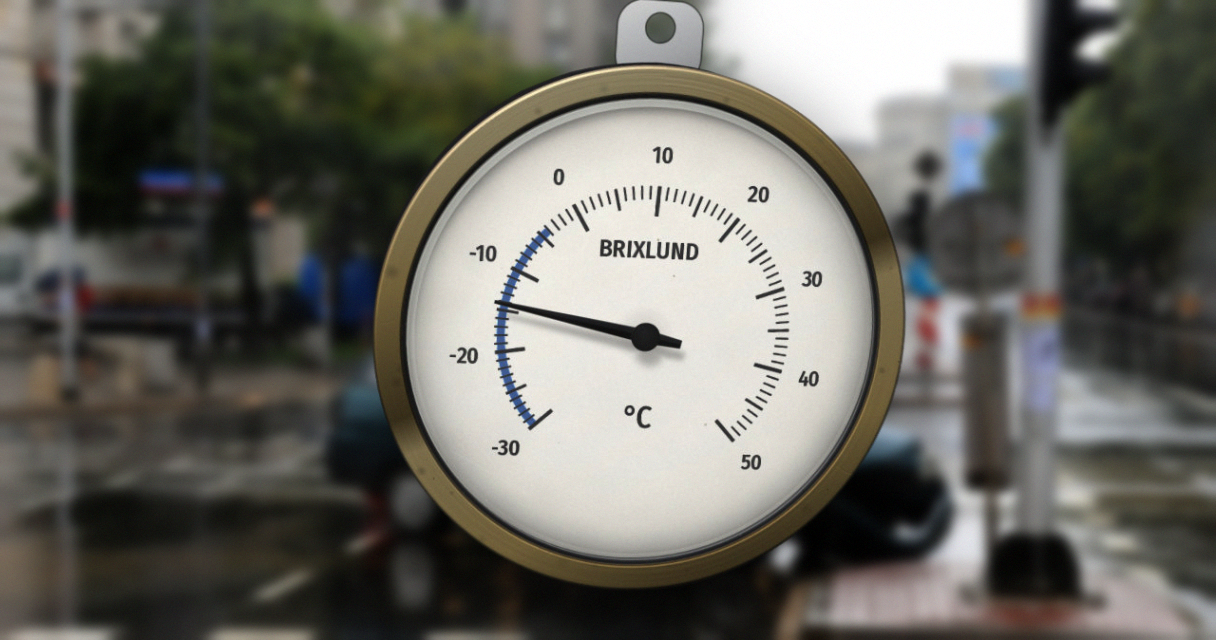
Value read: value=-14 unit=°C
